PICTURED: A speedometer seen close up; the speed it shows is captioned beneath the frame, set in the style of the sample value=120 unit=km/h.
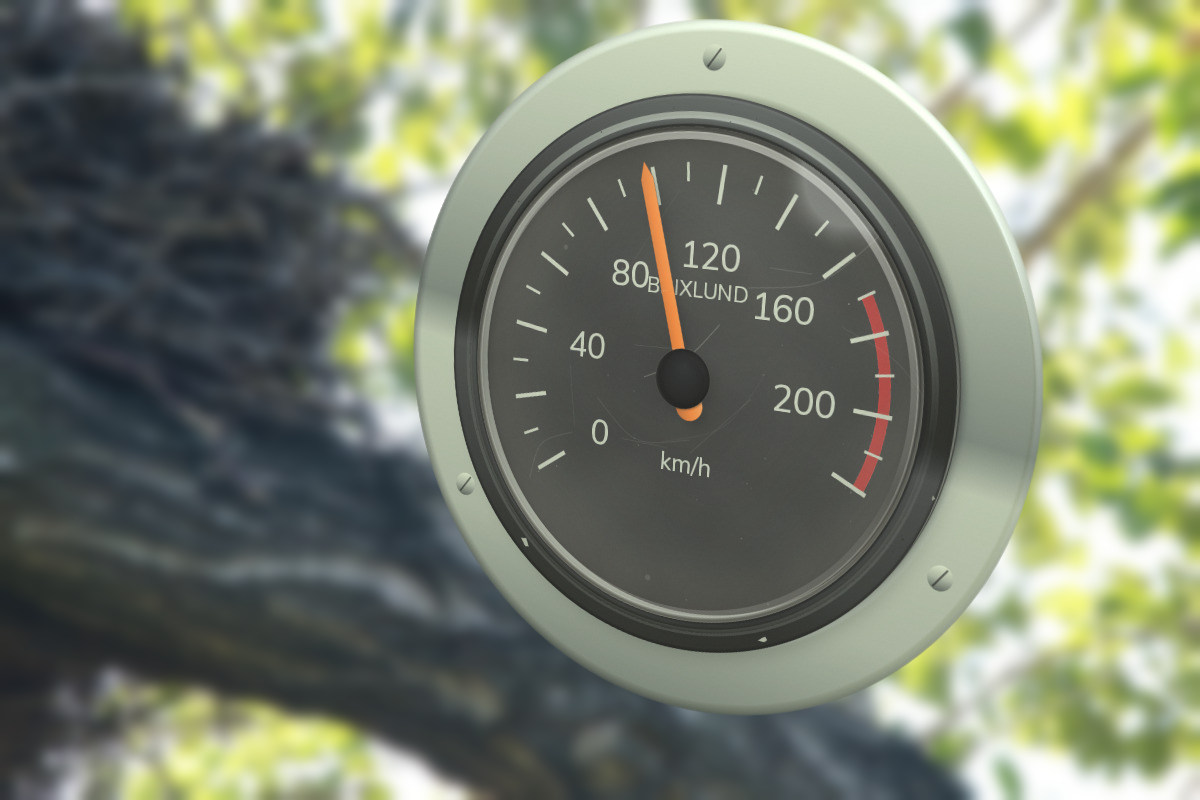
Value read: value=100 unit=km/h
